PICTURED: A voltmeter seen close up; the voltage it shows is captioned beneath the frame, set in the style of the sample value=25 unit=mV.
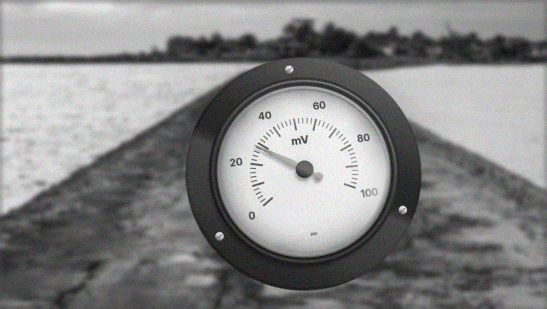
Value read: value=28 unit=mV
